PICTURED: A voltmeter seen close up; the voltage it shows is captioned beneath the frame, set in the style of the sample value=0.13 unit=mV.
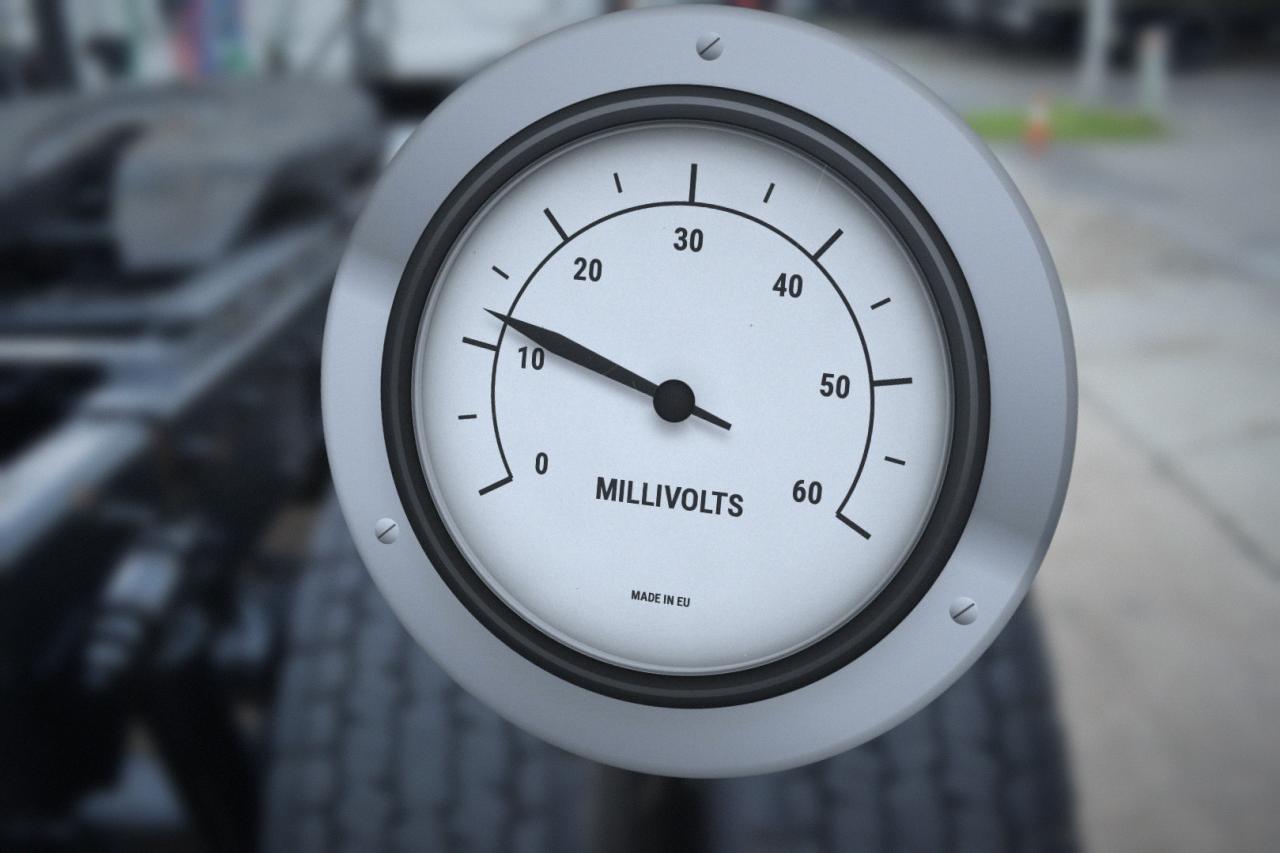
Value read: value=12.5 unit=mV
